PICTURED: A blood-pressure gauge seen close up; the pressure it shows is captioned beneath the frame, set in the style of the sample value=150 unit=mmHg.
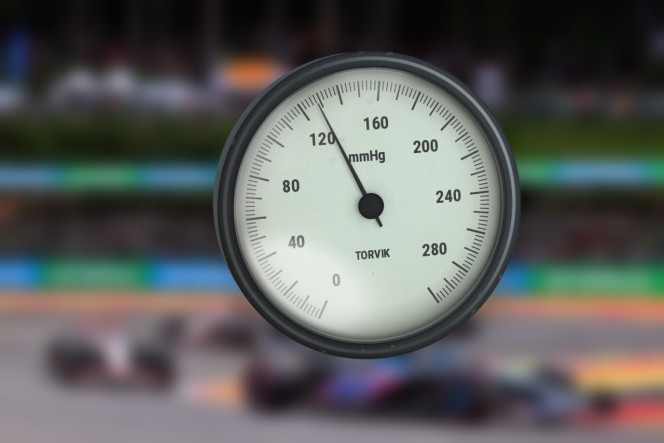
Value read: value=128 unit=mmHg
